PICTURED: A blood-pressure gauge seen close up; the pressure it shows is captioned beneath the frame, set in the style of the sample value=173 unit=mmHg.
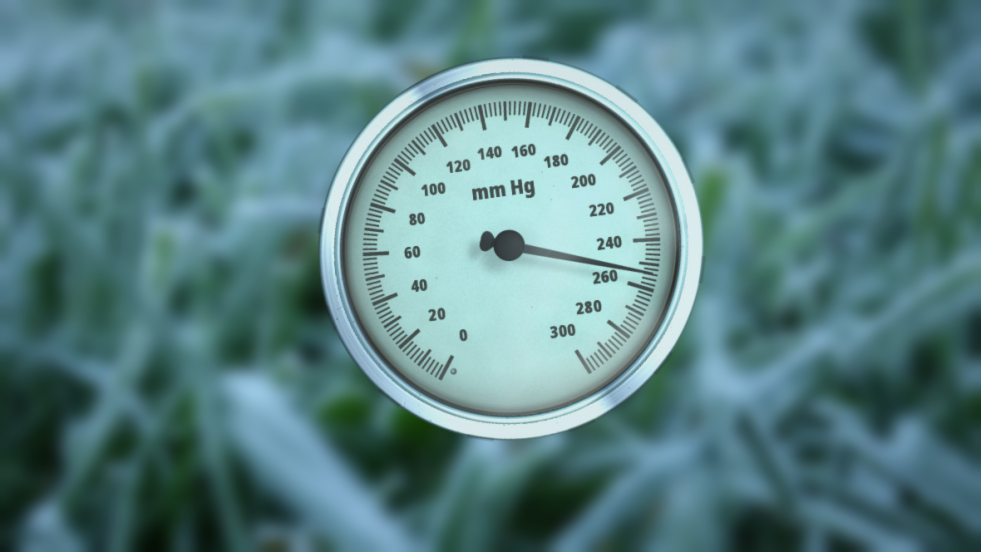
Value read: value=254 unit=mmHg
